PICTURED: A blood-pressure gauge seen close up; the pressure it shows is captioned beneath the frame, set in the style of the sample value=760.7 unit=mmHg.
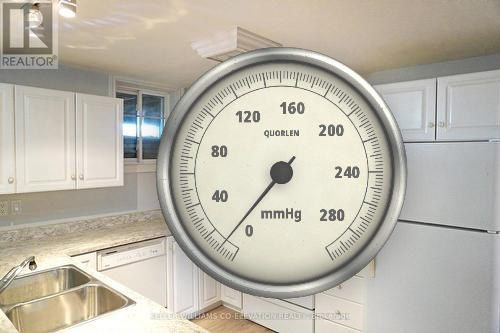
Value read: value=10 unit=mmHg
